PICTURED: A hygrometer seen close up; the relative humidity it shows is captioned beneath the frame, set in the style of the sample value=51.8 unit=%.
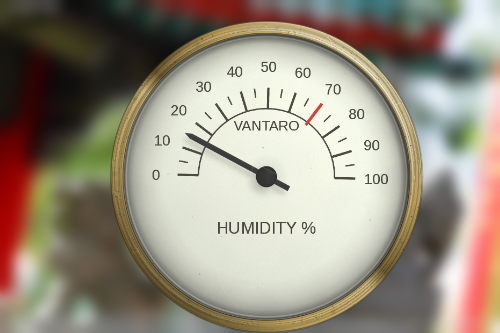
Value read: value=15 unit=%
